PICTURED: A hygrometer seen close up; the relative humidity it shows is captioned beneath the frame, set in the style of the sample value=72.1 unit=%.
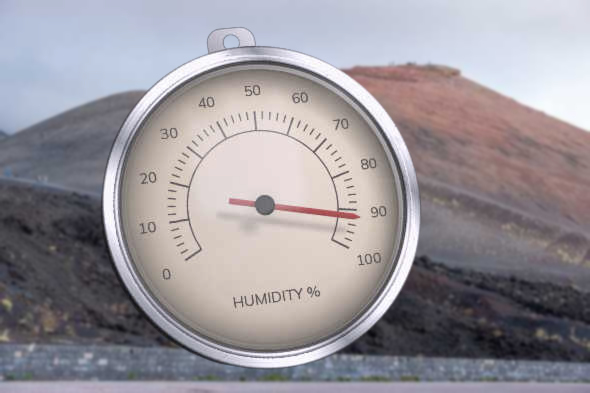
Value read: value=92 unit=%
